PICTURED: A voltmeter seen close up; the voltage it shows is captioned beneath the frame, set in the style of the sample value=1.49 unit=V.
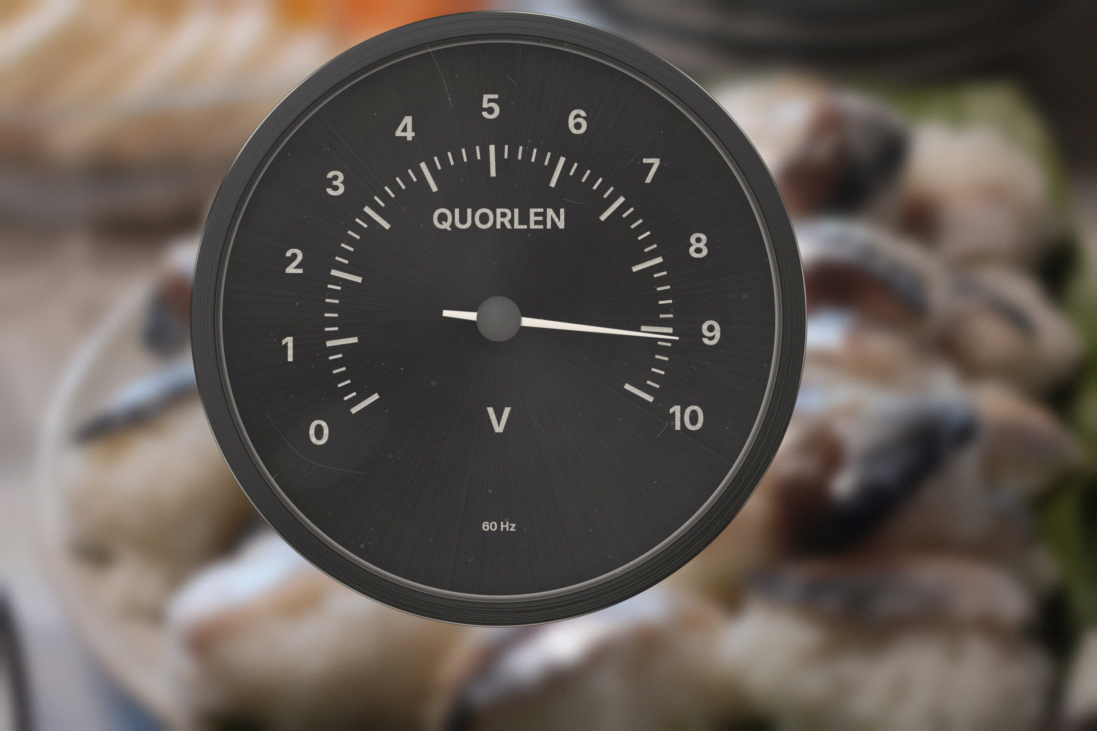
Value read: value=9.1 unit=V
